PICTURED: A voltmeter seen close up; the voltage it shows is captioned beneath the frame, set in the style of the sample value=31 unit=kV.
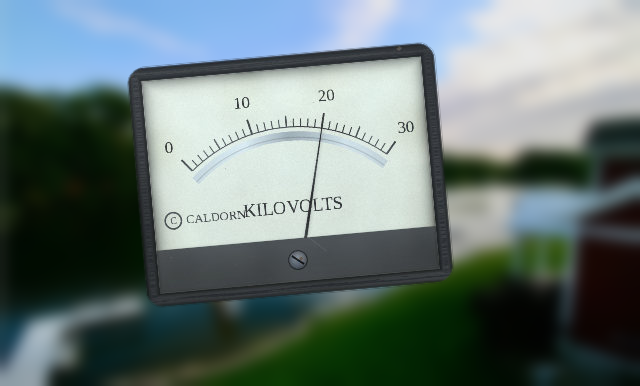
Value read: value=20 unit=kV
